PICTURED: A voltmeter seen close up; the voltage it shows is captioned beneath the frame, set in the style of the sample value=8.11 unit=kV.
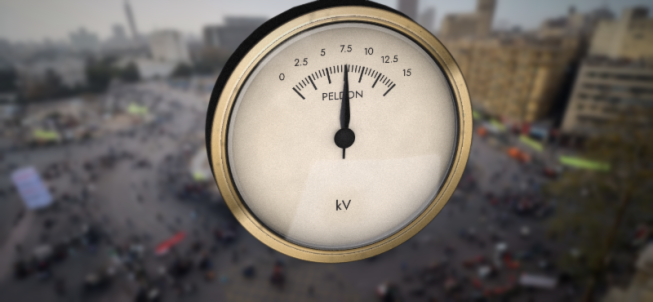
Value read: value=7.5 unit=kV
